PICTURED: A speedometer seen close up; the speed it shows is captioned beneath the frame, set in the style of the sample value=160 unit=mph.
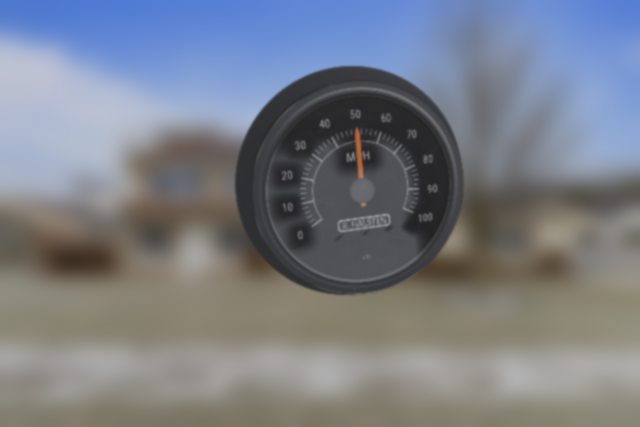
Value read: value=50 unit=mph
